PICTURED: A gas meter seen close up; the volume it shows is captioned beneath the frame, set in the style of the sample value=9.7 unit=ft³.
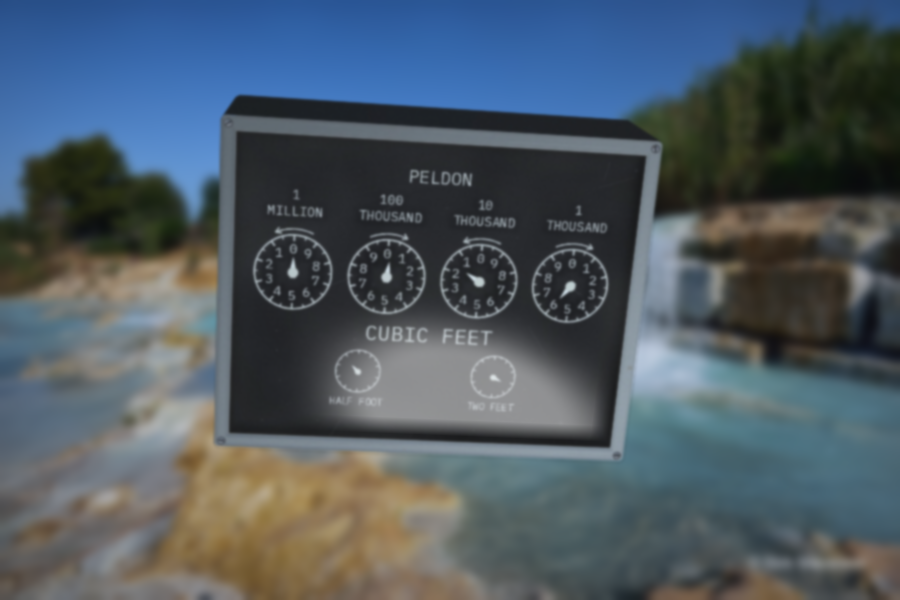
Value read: value=1600 unit=ft³
